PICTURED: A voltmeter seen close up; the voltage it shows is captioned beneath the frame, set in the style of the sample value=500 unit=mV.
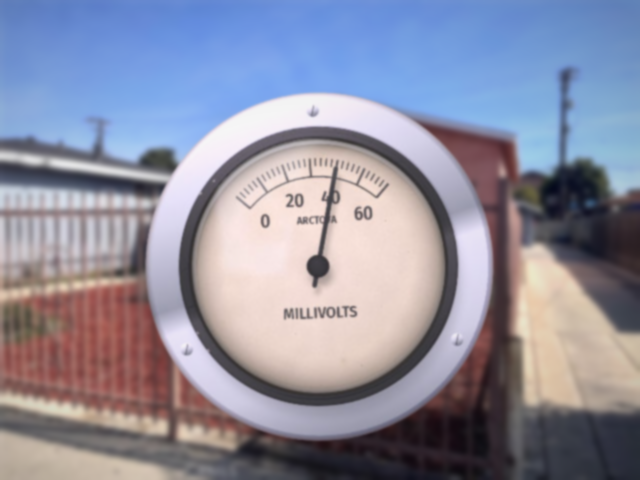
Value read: value=40 unit=mV
